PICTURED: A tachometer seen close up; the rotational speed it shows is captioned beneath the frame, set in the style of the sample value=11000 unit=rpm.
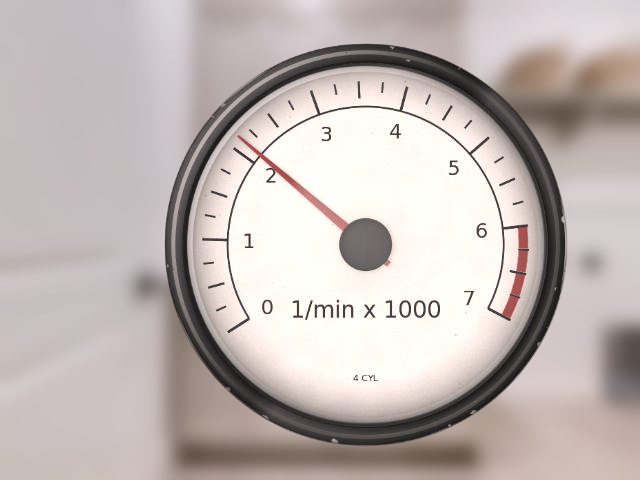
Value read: value=2125 unit=rpm
